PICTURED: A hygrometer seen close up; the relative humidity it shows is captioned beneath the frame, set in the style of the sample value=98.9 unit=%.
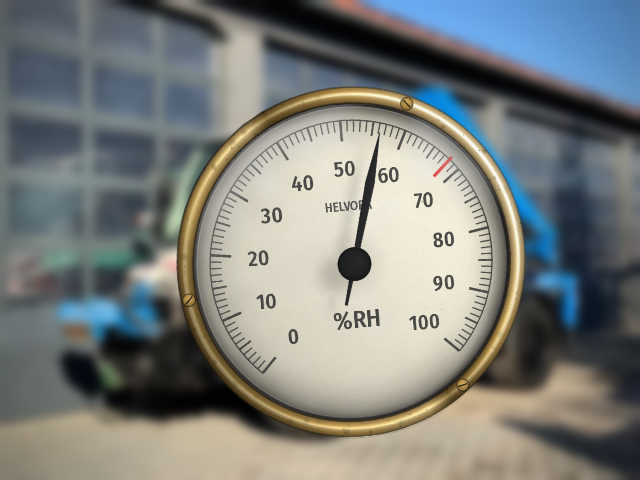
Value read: value=56 unit=%
